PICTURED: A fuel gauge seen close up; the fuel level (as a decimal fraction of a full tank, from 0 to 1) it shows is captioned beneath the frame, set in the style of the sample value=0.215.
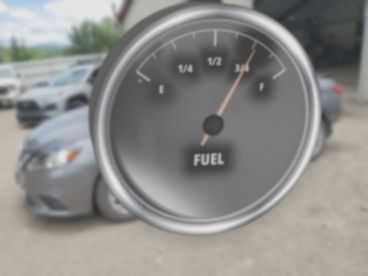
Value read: value=0.75
